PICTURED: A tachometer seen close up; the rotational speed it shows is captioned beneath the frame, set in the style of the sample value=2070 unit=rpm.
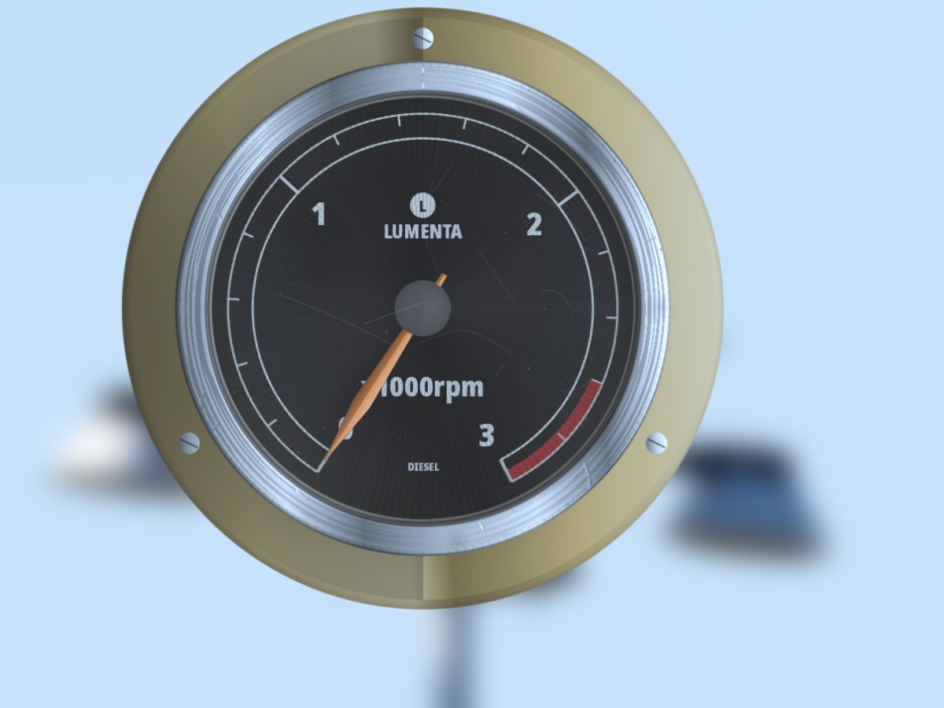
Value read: value=0 unit=rpm
